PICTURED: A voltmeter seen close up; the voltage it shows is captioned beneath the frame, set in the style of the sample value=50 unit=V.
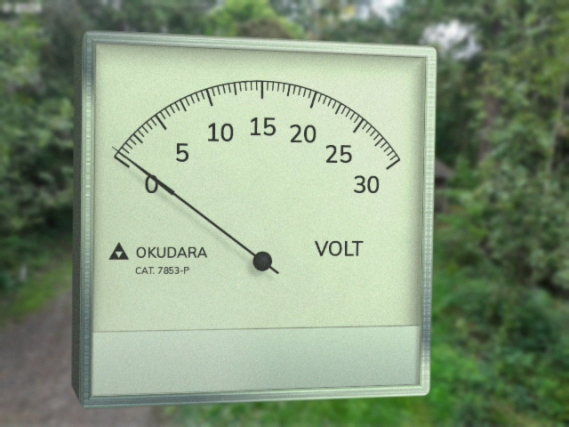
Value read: value=0.5 unit=V
